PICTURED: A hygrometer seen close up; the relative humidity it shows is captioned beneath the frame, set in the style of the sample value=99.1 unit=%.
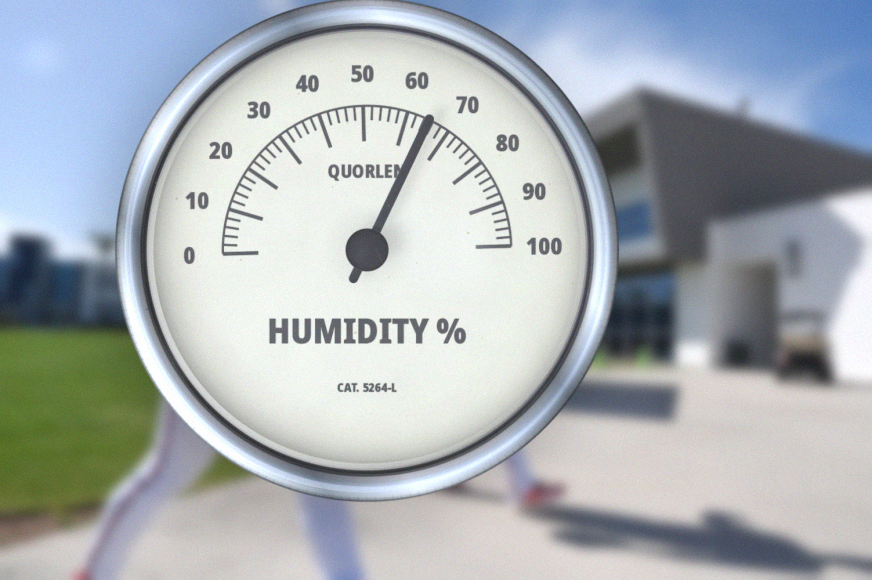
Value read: value=65 unit=%
